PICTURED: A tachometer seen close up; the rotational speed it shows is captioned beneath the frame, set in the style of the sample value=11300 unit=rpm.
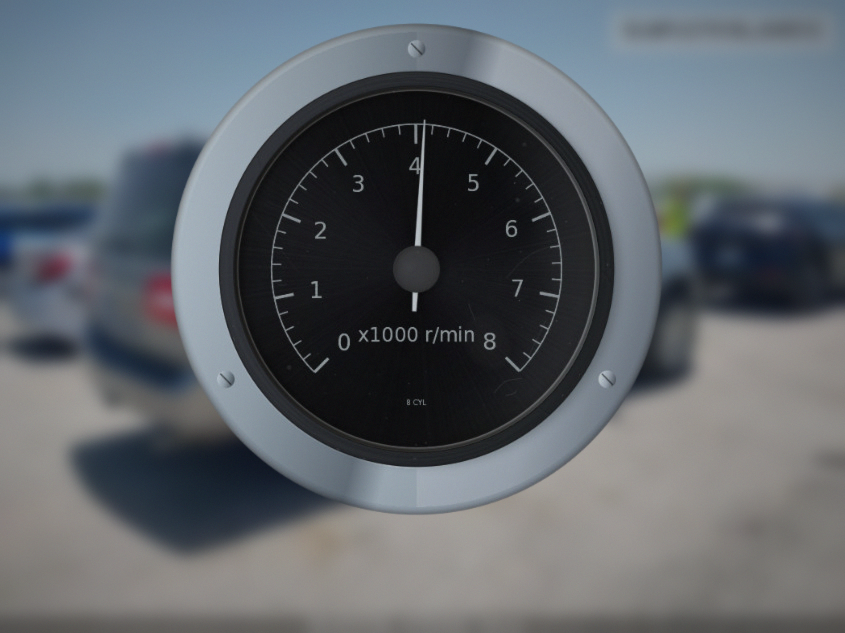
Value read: value=4100 unit=rpm
